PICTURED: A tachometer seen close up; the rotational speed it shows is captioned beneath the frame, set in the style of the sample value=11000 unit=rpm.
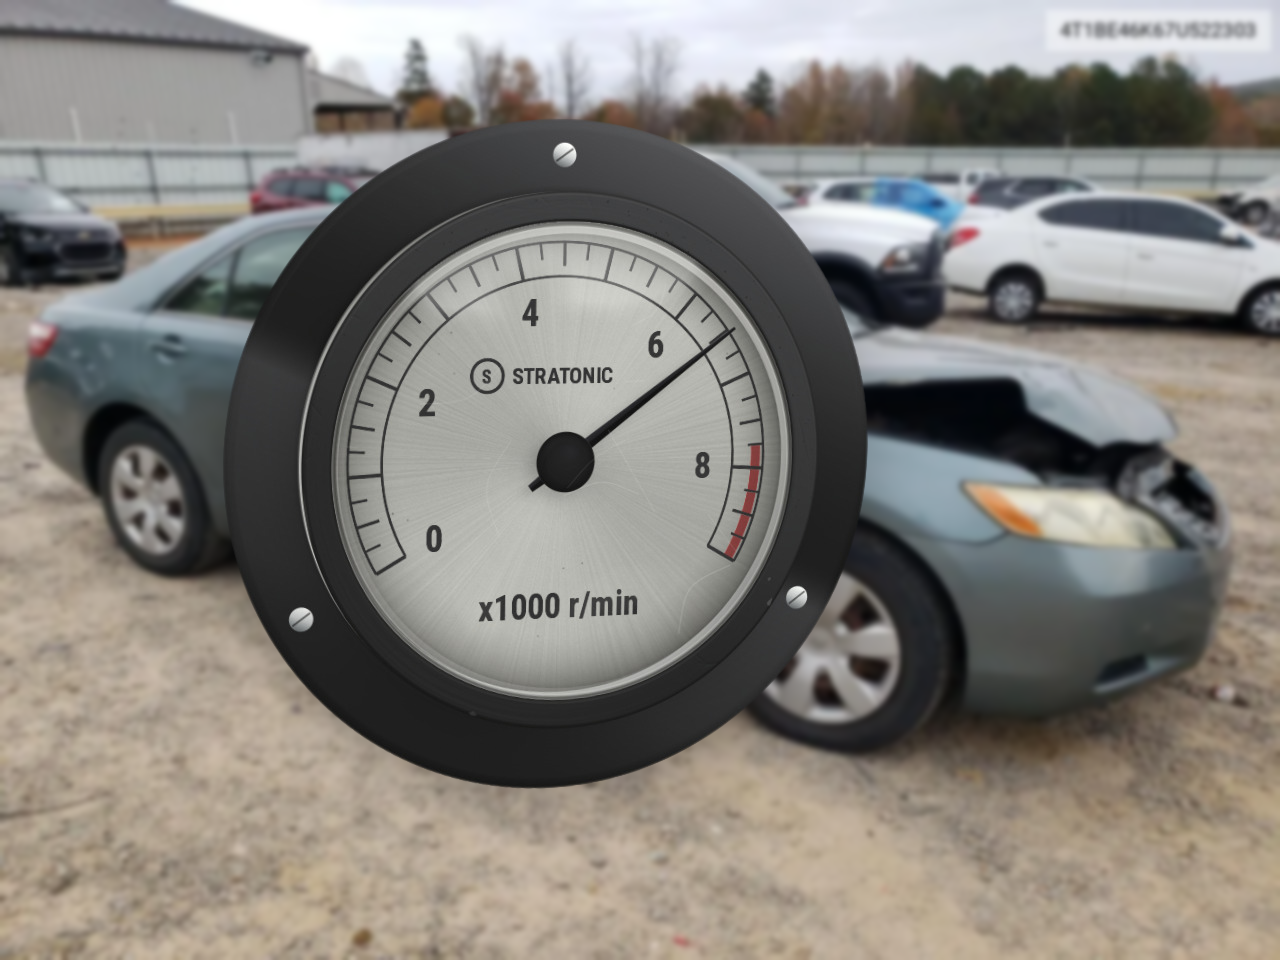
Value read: value=6500 unit=rpm
